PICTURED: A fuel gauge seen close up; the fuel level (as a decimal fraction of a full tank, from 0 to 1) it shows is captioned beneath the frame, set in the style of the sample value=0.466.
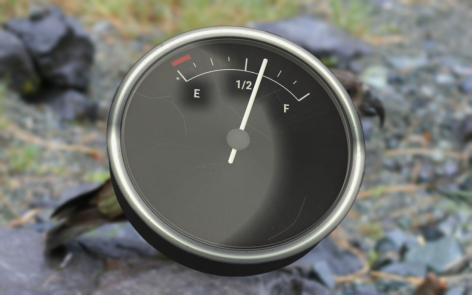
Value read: value=0.625
